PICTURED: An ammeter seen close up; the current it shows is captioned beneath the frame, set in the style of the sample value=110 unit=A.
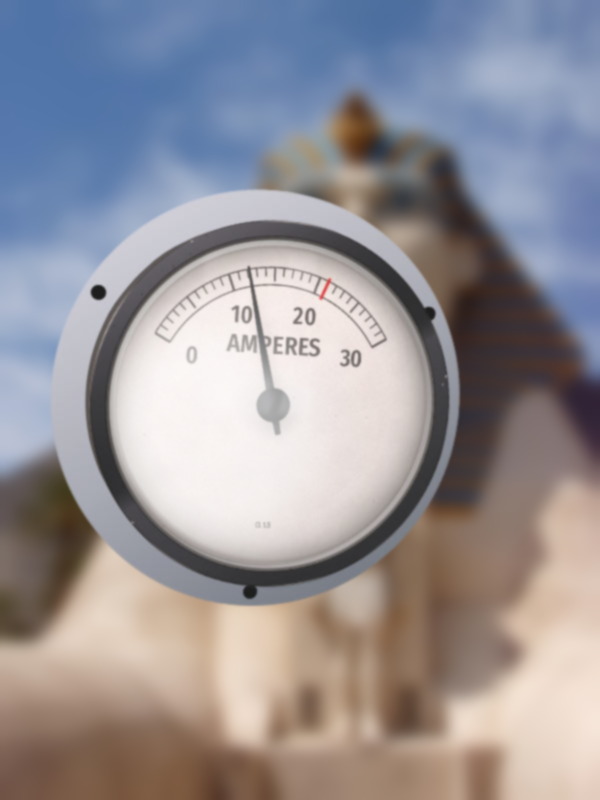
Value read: value=12 unit=A
